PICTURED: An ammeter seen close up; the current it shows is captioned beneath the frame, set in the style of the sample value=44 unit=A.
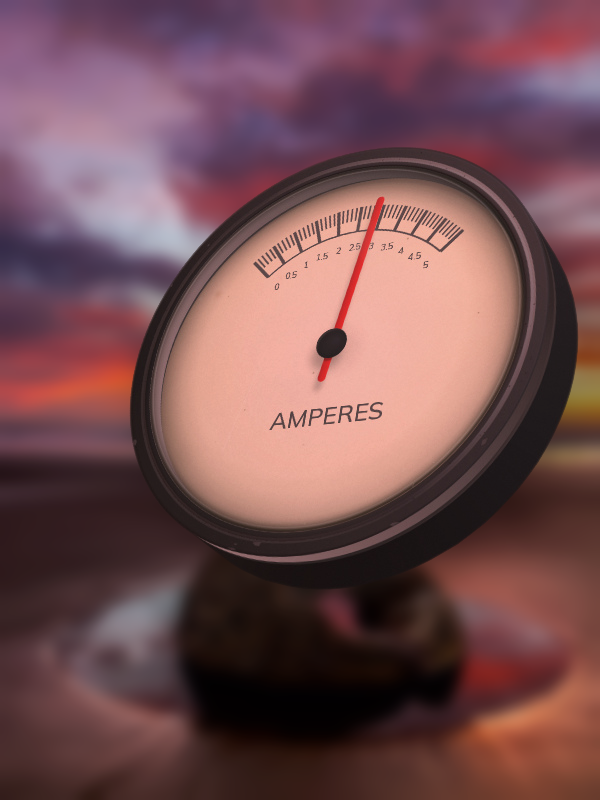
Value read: value=3 unit=A
